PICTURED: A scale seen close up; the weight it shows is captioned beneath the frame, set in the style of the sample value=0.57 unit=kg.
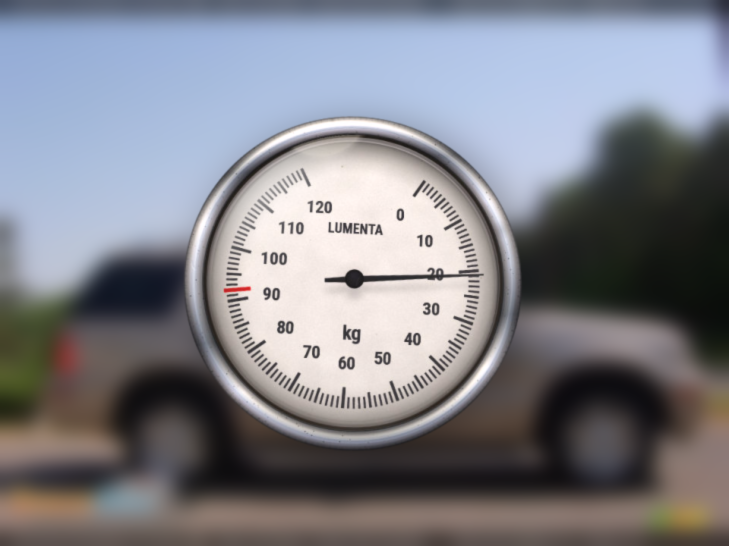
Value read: value=21 unit=kg
